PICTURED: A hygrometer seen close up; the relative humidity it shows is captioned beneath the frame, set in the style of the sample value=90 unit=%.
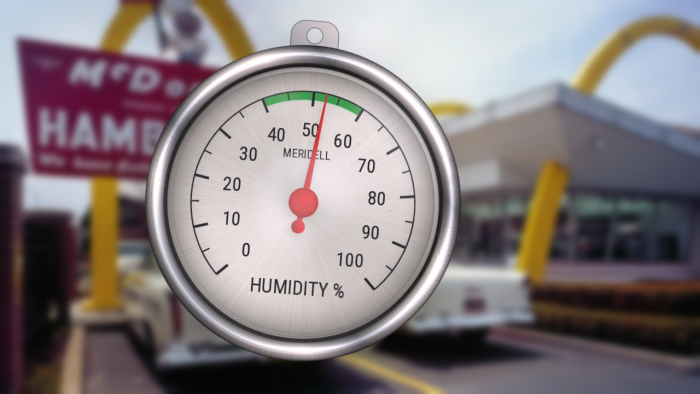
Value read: value=52.5 unit=%
